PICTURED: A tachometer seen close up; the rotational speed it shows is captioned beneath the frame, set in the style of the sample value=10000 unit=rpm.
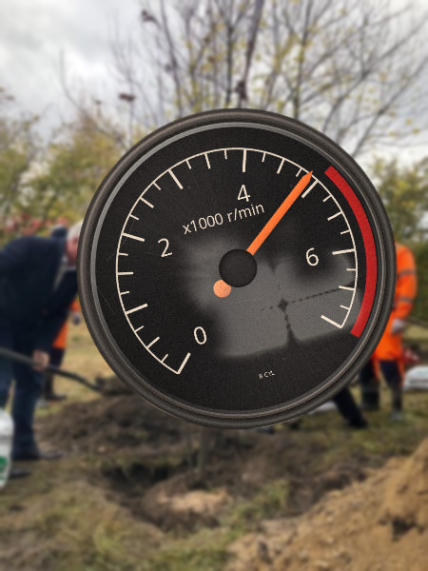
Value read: value=4875 unit=rpm
